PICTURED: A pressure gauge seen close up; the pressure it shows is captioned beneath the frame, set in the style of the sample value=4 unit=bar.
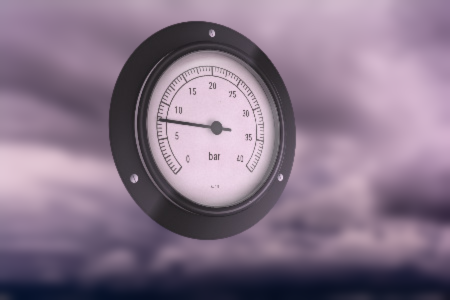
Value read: value=7.5 unit=bar
